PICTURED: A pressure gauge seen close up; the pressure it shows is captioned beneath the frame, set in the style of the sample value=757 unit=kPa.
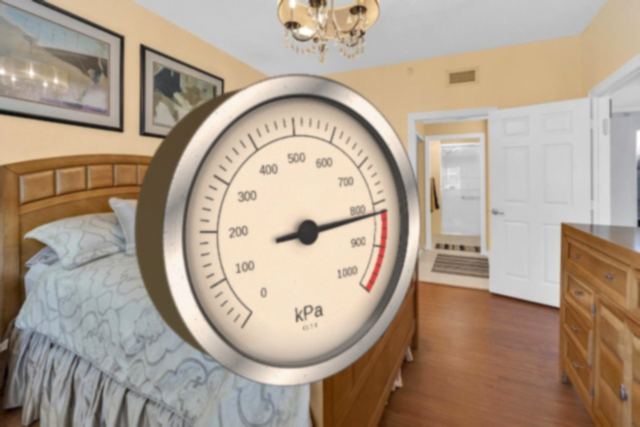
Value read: value=820 unit=kPa
